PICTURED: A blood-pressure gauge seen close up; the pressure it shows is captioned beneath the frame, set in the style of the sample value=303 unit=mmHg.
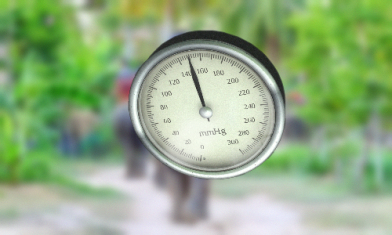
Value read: value=150 unit=mmHg
